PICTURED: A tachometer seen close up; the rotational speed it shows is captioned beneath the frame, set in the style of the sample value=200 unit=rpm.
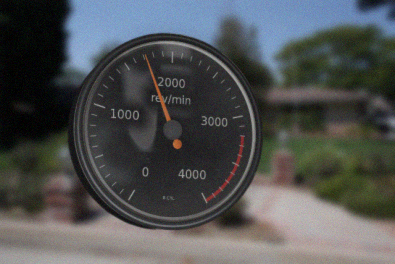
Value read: value=1700 unit=rpm
